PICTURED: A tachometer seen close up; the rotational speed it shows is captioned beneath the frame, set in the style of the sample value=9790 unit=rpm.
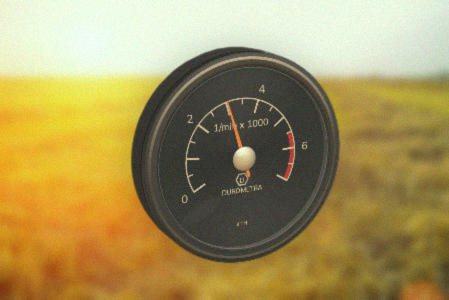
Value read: value=3000 unit=rpm
